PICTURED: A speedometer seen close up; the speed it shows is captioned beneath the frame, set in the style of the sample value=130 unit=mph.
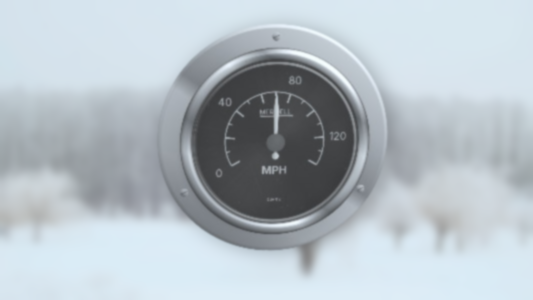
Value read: value=70 unit=mph
